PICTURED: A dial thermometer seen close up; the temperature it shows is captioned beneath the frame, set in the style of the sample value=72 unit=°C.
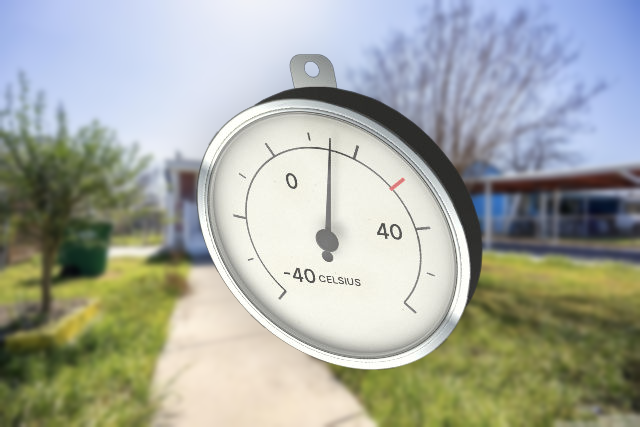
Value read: value=15 unit=°C
